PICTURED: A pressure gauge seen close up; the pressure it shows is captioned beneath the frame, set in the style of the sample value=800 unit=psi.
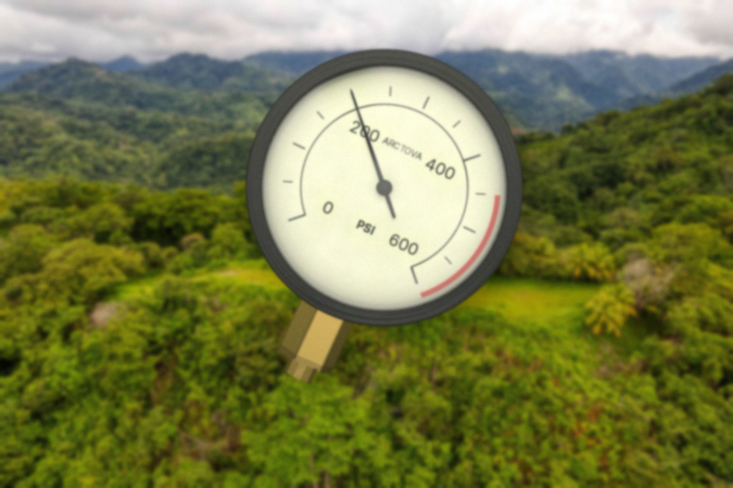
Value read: value=200 unit=psi
